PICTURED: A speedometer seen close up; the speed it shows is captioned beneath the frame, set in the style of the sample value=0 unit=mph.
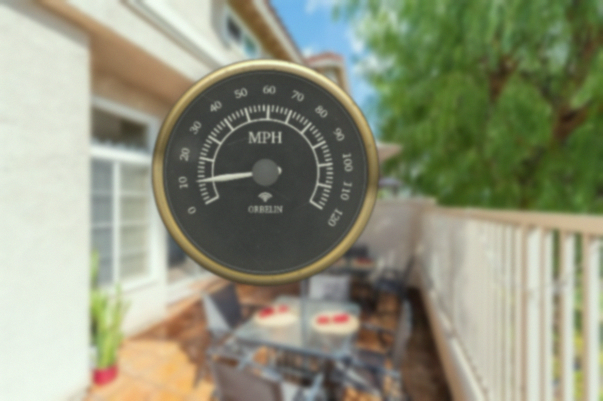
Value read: value=10 unit=mph
